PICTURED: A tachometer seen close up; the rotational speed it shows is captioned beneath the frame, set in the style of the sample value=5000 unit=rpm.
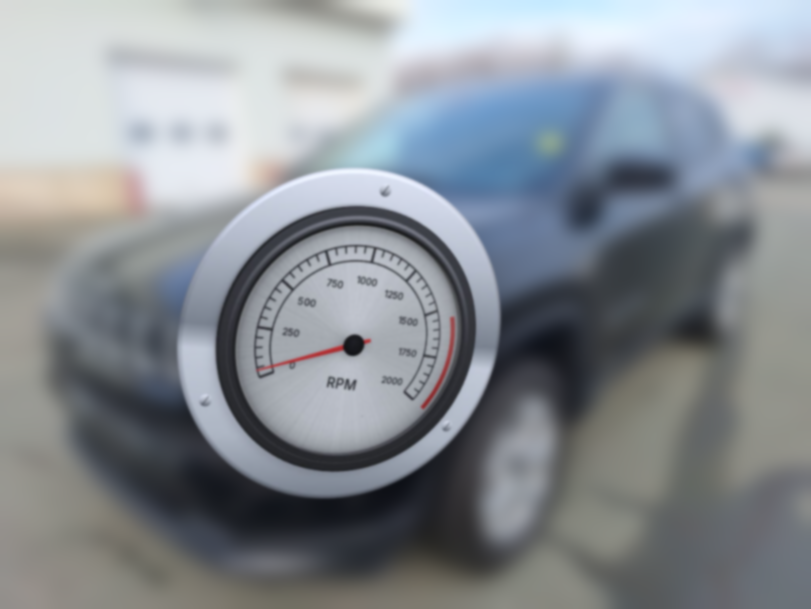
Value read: value=50 unit=rpm
